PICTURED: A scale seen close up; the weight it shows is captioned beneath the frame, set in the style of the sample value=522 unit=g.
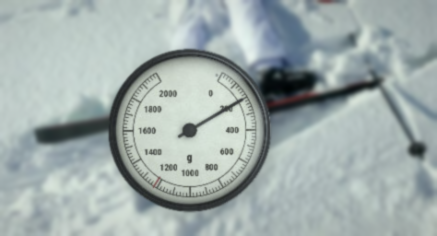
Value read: value=200 unit=g
